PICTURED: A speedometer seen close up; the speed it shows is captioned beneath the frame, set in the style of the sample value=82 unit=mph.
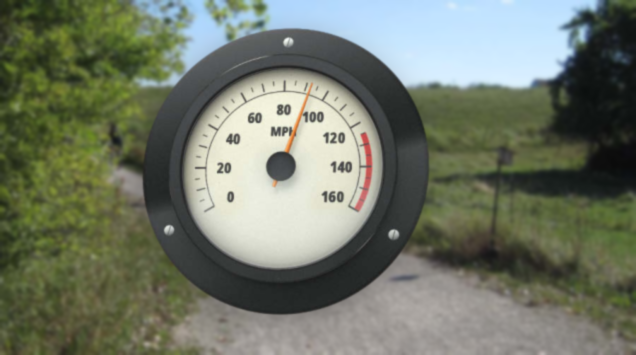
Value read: value=92.5 unit=mph
